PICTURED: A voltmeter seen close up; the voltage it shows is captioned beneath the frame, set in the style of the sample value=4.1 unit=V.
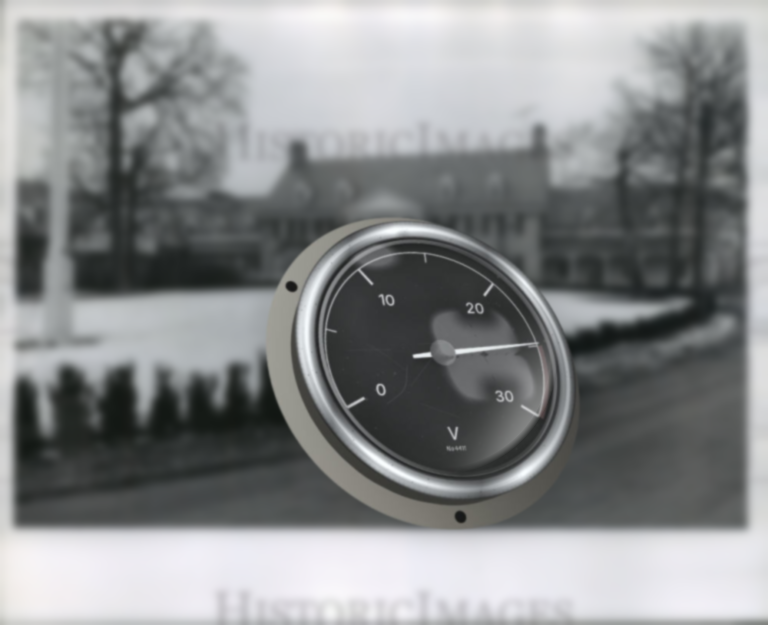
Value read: value=25 unit=V
